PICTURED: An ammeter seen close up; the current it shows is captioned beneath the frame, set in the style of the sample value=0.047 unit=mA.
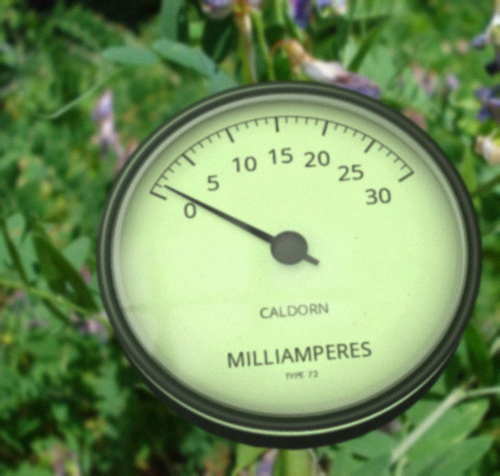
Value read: value=1 unit=mA
